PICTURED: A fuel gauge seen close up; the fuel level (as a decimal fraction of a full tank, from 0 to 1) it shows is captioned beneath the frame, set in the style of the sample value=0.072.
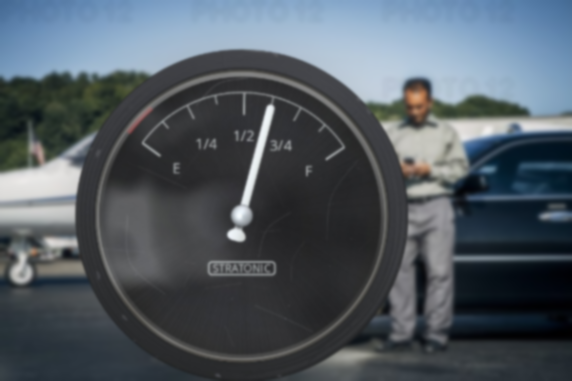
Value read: value=0.625
